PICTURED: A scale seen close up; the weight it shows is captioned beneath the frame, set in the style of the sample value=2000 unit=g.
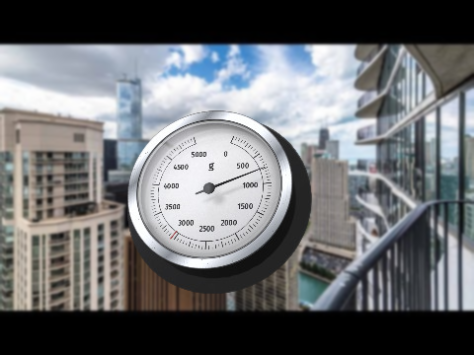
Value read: value=750 unit=g
